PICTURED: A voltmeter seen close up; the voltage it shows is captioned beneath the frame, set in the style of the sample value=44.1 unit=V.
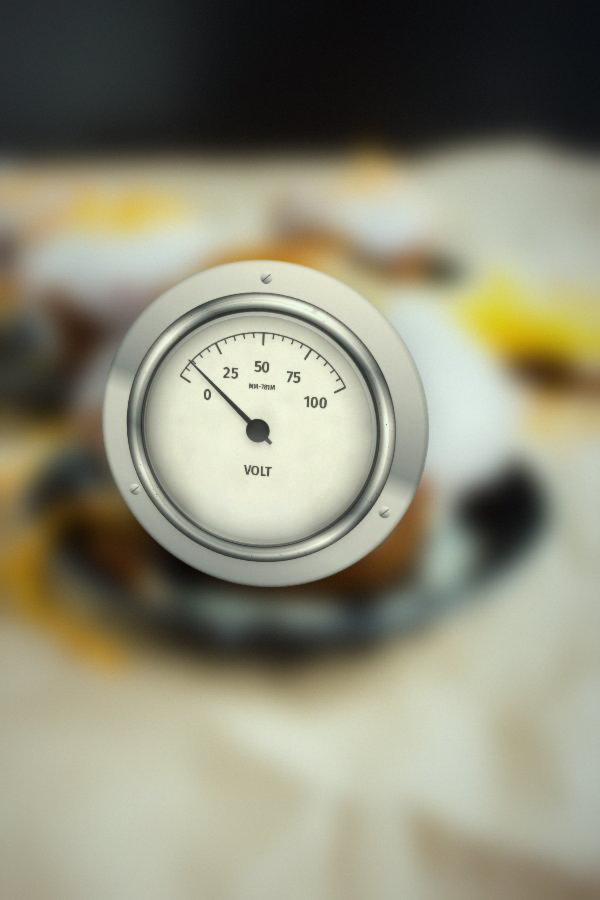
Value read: value=10 unit=V
